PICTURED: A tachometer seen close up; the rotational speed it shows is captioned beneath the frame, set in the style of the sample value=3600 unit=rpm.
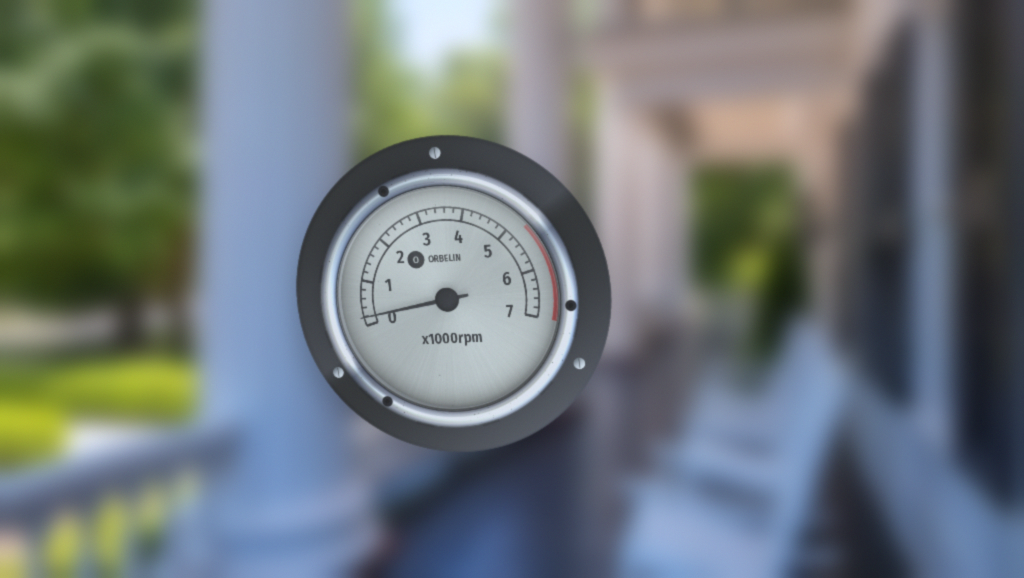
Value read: value=200 unit=rpm
